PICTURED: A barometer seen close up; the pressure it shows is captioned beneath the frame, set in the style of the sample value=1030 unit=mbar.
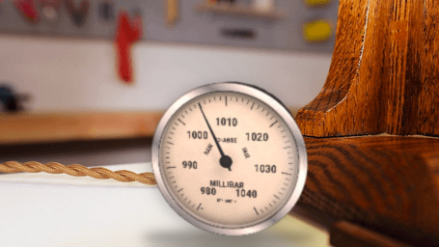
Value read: value=1005 unit=mbar
